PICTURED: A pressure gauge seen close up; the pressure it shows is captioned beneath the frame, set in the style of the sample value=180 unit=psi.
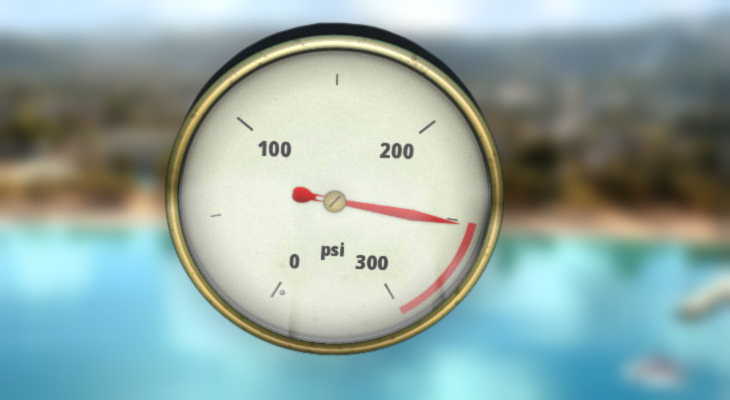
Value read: value=250 unit=psi
